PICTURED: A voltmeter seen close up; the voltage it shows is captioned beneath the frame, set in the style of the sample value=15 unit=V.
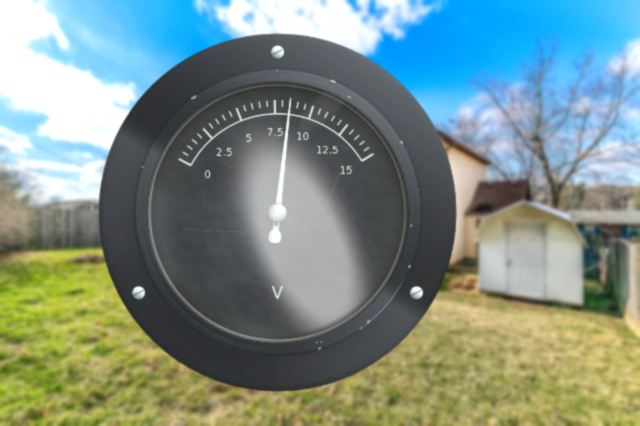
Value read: value=8.5 unit=V
